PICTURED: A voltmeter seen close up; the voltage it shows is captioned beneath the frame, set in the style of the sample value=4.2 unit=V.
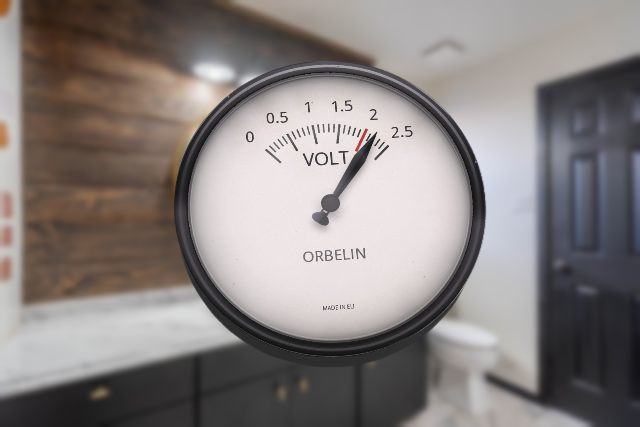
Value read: value=2.2 unit=V
